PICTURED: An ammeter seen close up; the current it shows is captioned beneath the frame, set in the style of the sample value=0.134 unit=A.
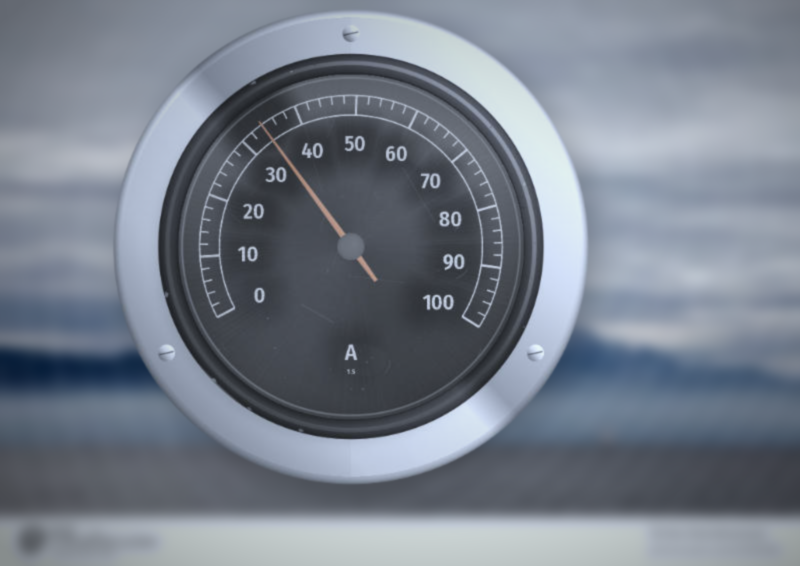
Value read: value=34 unit=A
